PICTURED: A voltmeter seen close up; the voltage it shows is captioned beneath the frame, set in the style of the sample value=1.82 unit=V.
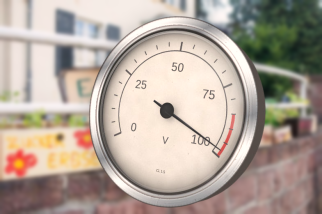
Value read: value=97.5 unit=V
